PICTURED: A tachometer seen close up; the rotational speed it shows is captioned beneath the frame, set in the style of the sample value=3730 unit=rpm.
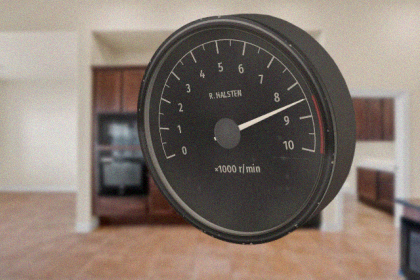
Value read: value=8500 unit=rpm
